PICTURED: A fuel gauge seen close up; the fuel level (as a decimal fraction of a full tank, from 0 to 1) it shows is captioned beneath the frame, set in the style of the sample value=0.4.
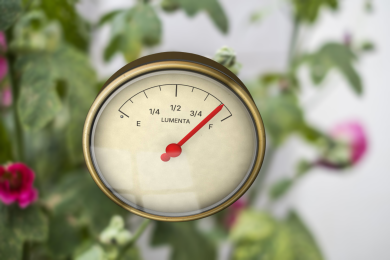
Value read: value=0.875
